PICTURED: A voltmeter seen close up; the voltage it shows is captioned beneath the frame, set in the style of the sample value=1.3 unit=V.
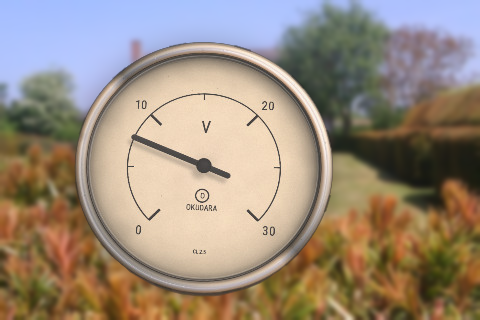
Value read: value=7.5 unit=V
